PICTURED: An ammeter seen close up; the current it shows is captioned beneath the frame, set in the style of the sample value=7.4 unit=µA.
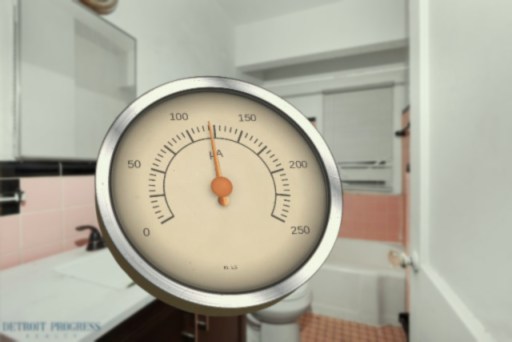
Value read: value=120 unit=µA
